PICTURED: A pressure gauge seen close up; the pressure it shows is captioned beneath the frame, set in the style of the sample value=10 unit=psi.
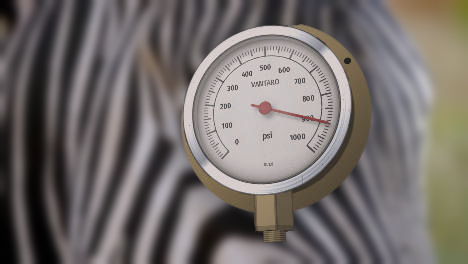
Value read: value=900 unit=psi
